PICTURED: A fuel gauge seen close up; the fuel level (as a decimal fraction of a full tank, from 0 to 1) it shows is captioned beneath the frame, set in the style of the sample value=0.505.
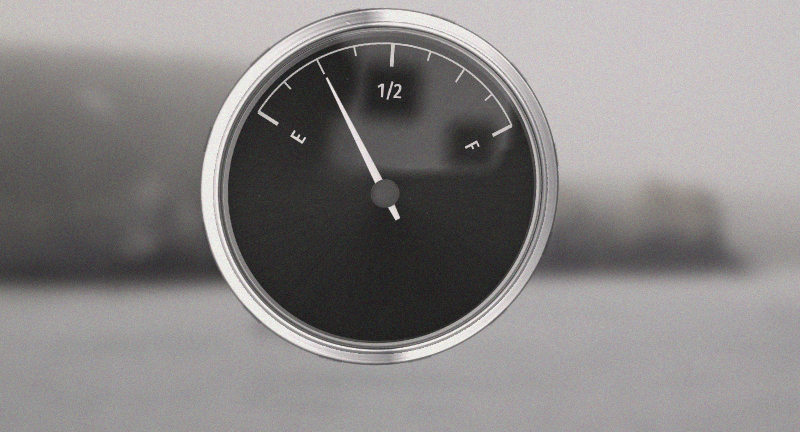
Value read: value=0.25
